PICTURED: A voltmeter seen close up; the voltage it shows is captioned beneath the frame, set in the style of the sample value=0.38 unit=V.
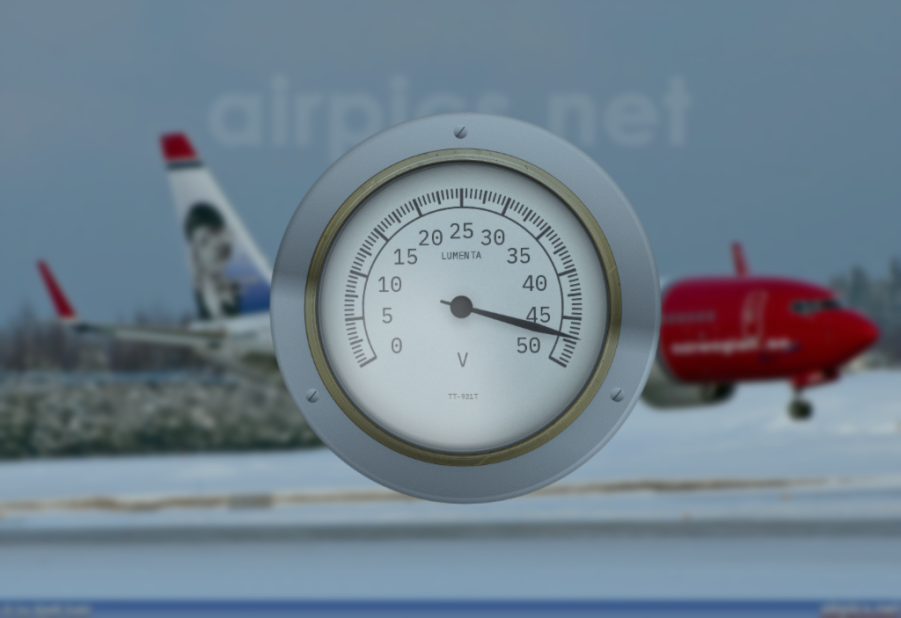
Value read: value=47 unit=V
